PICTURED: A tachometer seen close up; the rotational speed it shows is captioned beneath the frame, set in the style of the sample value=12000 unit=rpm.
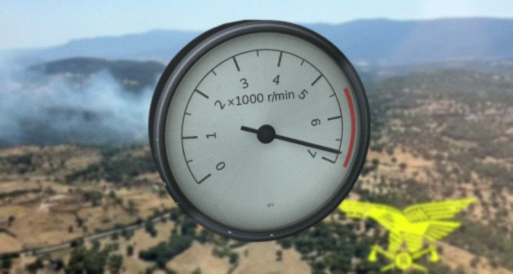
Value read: value=6750 unit=rpm
